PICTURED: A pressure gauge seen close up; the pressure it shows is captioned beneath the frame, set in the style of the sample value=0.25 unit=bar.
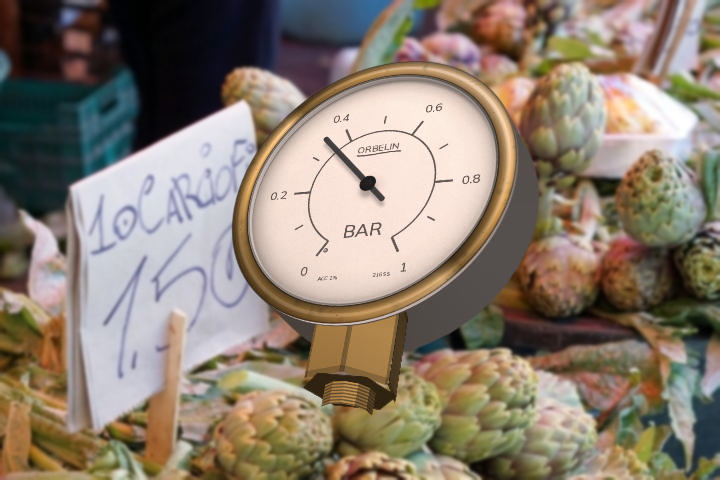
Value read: value=0.35 unit=bar
